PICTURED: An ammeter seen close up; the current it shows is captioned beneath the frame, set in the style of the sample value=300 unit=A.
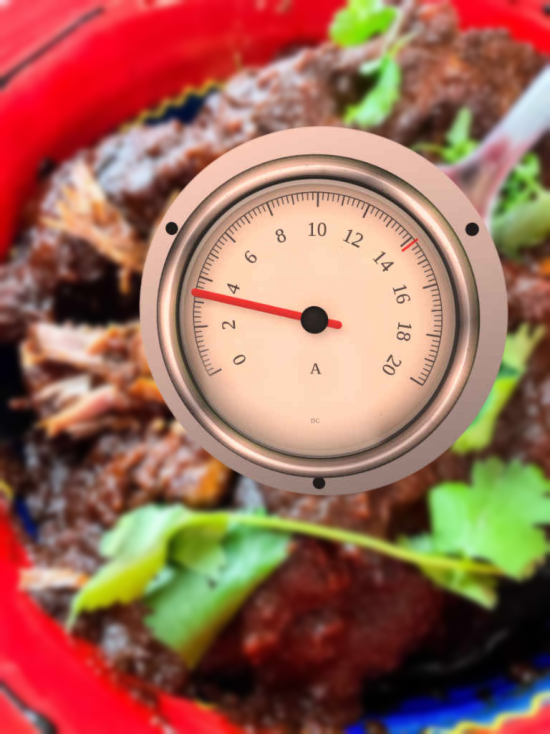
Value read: value=3.4 unit=A
